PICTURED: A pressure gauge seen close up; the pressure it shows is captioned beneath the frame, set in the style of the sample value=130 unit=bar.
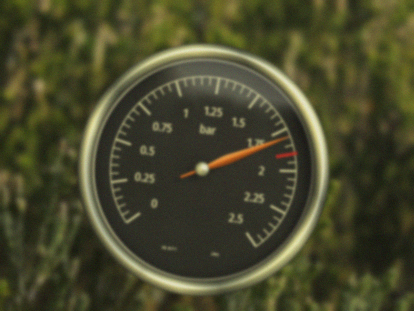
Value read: value=1.8 unit=bar
